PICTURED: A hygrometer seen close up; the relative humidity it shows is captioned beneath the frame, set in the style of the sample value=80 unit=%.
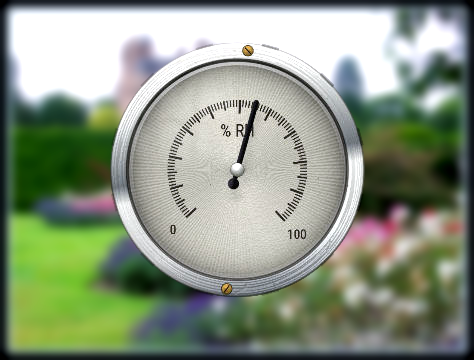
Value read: value=55 unit=%
